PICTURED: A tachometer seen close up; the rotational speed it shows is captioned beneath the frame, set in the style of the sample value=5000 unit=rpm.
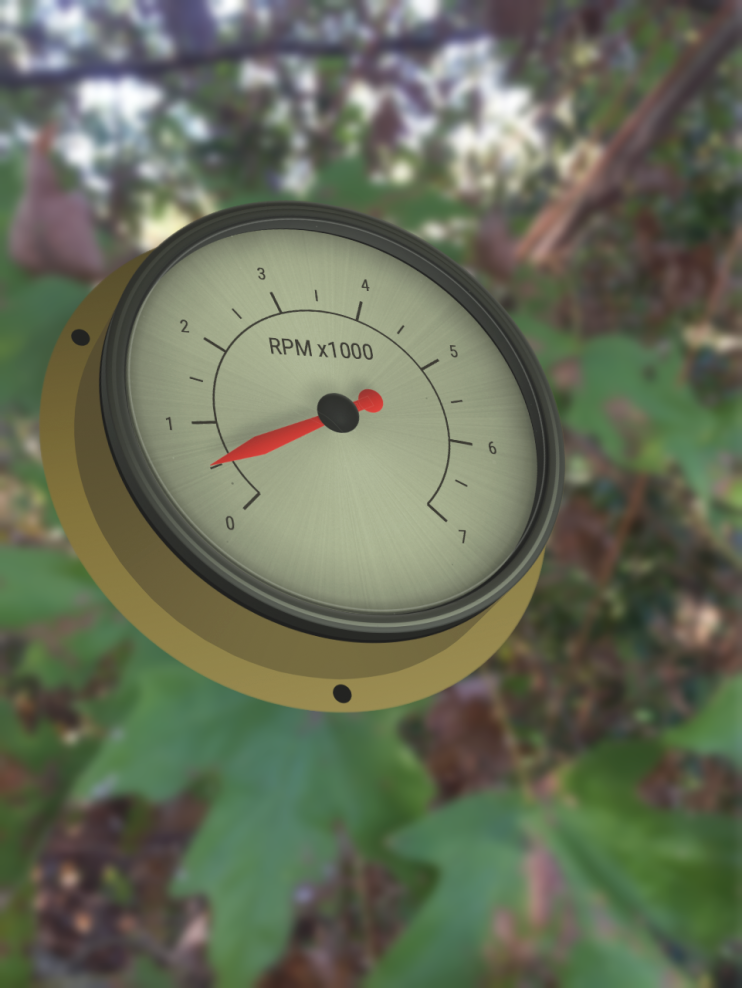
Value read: value=500 unit=rpm
